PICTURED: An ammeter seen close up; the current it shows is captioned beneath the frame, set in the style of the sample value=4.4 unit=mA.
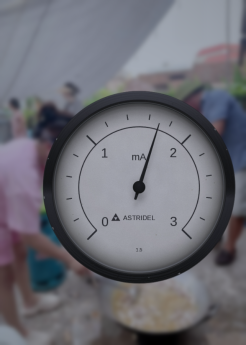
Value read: value=1.7 unit=mA
